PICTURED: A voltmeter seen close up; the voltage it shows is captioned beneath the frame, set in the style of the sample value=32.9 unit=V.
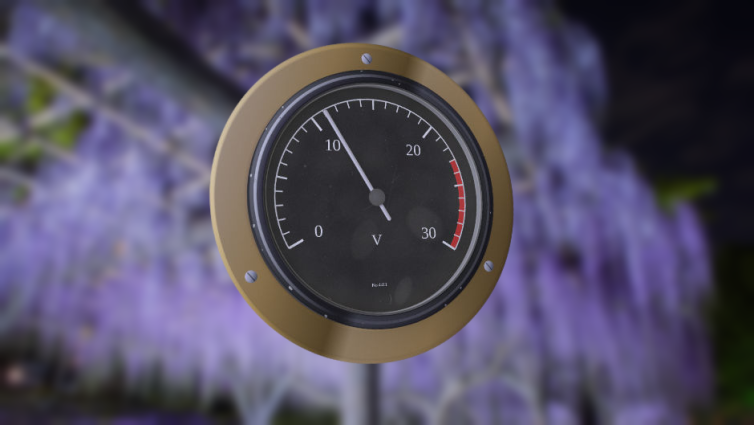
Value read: value=11 unit=V
